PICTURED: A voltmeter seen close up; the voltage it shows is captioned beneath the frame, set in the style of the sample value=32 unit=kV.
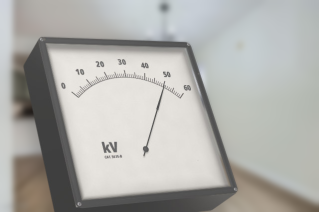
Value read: value=50 unit=kV
